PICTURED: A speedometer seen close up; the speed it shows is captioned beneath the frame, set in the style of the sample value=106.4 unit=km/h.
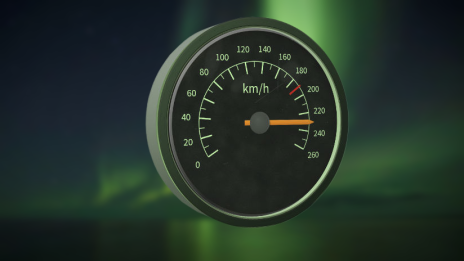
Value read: value=230 unit=km/h
